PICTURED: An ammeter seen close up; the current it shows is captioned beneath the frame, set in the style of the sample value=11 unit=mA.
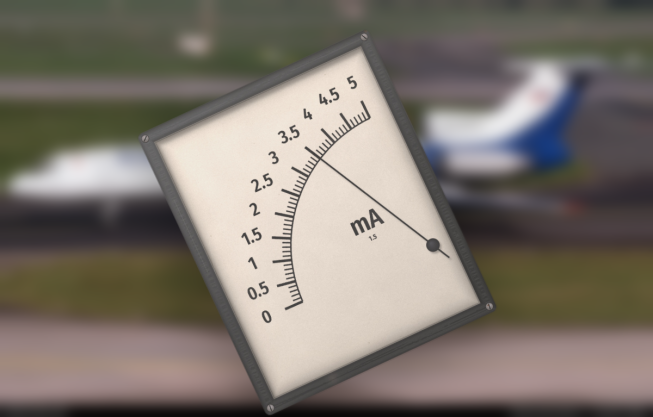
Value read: value=3.5 unit=mA
